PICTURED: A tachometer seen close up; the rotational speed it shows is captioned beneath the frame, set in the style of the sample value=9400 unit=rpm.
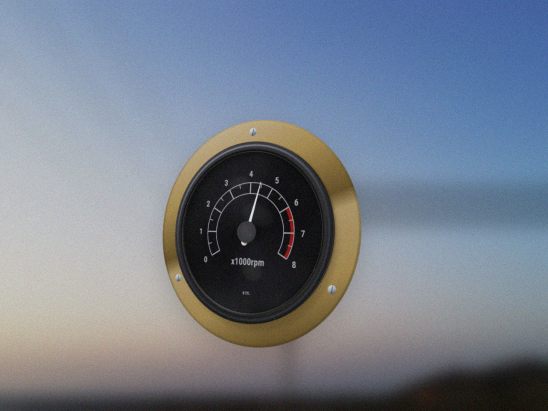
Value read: value=4500 unit=rpm
